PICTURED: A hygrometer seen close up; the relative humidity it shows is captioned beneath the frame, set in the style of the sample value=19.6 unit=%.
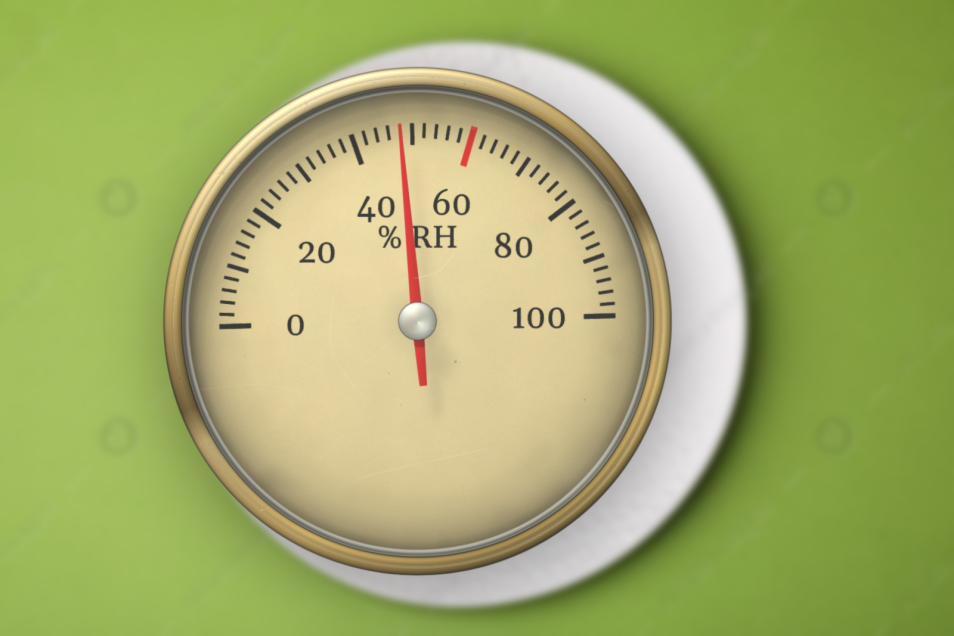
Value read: value=48 unit=%
